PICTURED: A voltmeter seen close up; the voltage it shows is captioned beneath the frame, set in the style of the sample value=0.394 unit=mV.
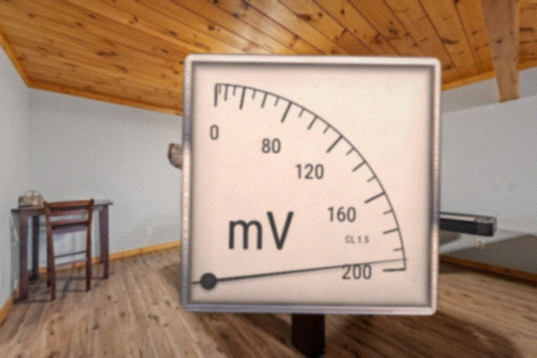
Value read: value=195 unit=mV
